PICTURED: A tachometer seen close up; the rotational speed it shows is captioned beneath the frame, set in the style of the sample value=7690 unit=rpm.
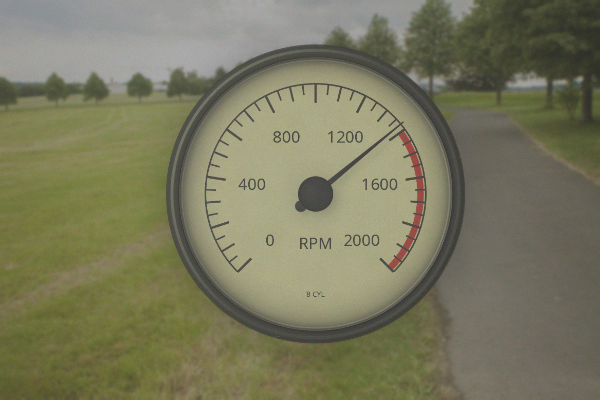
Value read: value=1375 unit=rpm
